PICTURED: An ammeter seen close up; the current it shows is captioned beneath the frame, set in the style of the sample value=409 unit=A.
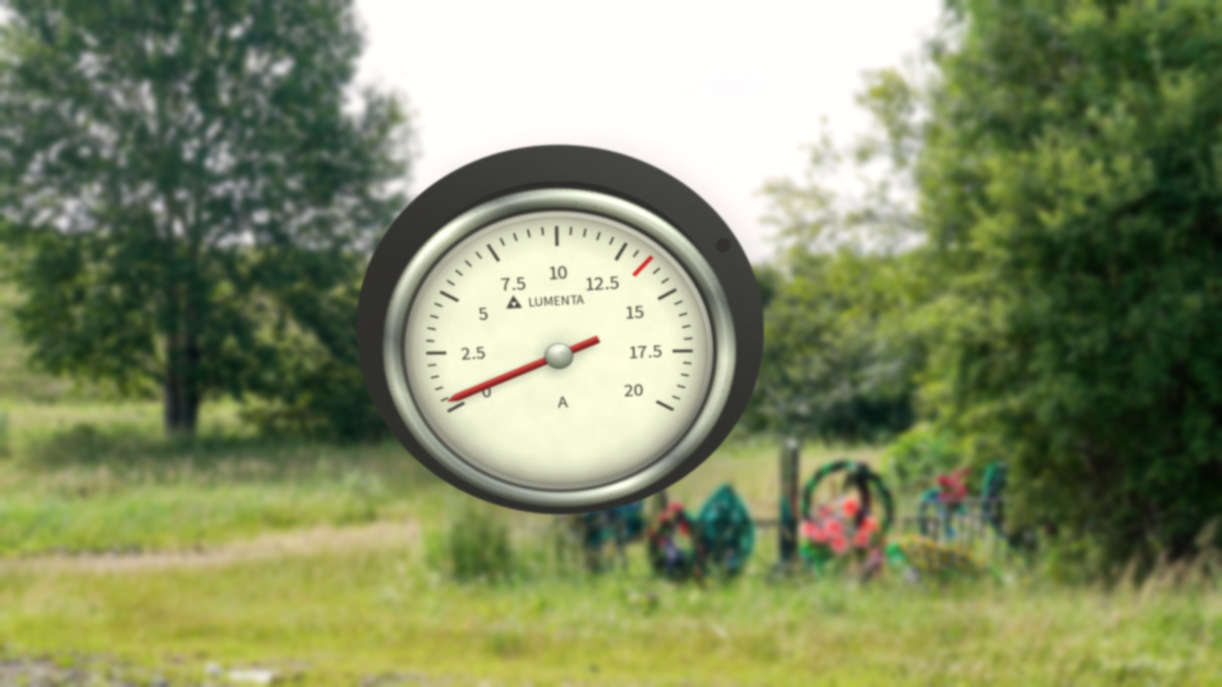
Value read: value=0.5 unit=A
